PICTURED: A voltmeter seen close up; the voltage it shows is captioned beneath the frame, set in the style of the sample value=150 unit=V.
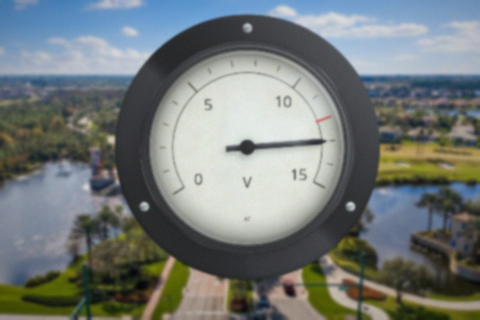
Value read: value=13 unit=V
